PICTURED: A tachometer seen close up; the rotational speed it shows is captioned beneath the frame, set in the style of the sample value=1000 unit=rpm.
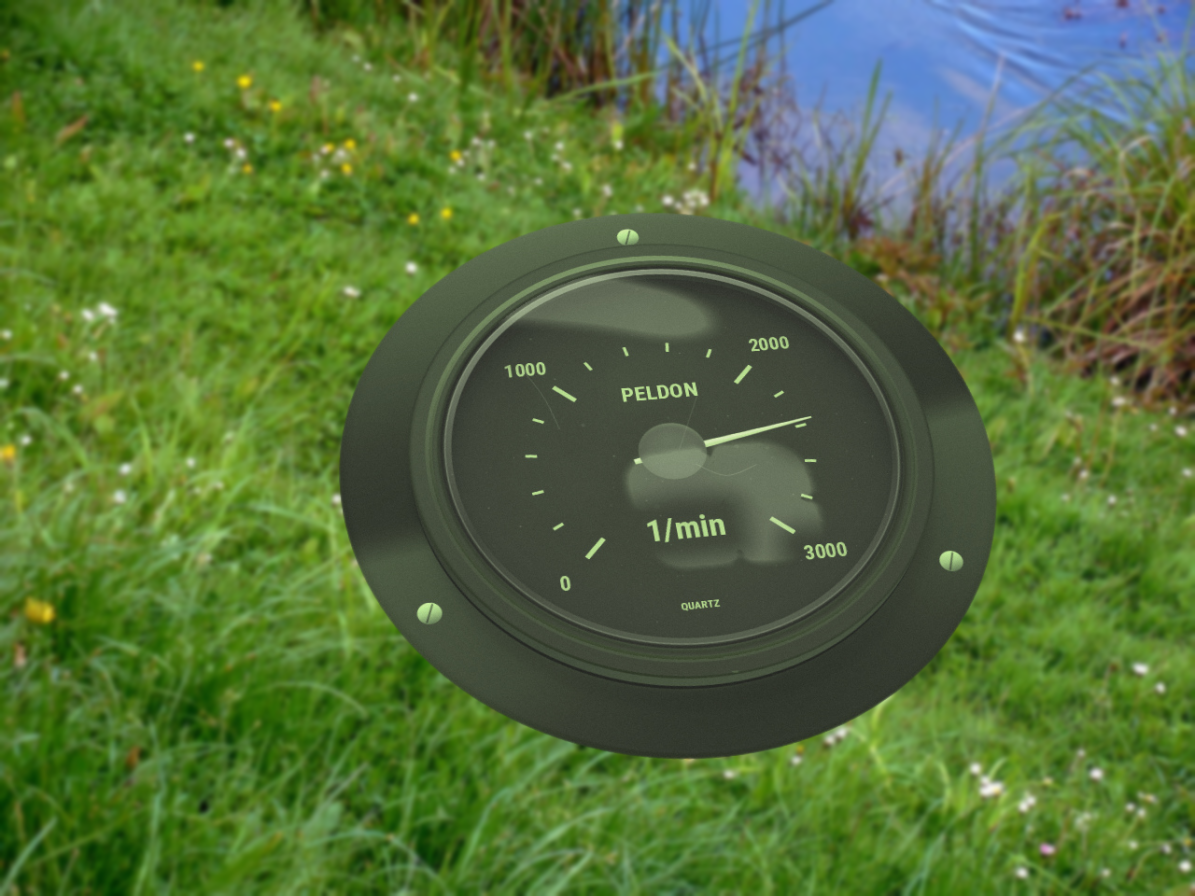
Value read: value=2400 unit=rpm
